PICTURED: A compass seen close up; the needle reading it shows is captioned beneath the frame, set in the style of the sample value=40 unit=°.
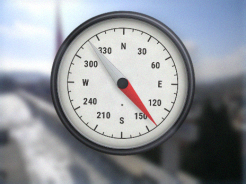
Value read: value=140 unit=°
